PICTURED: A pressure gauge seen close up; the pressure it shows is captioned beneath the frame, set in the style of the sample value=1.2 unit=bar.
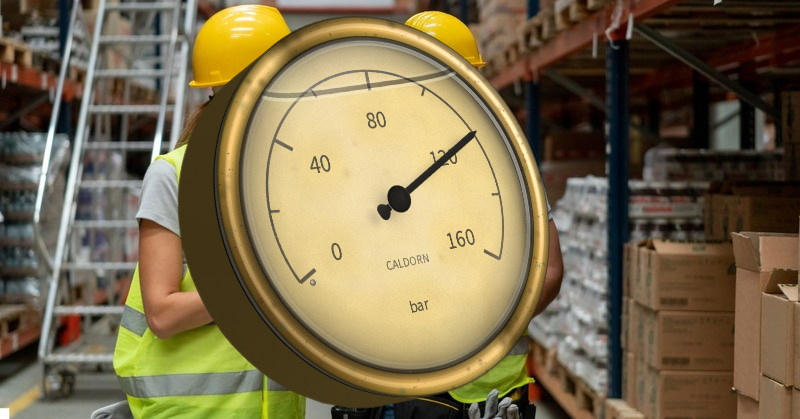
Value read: value=120 unit=bar
